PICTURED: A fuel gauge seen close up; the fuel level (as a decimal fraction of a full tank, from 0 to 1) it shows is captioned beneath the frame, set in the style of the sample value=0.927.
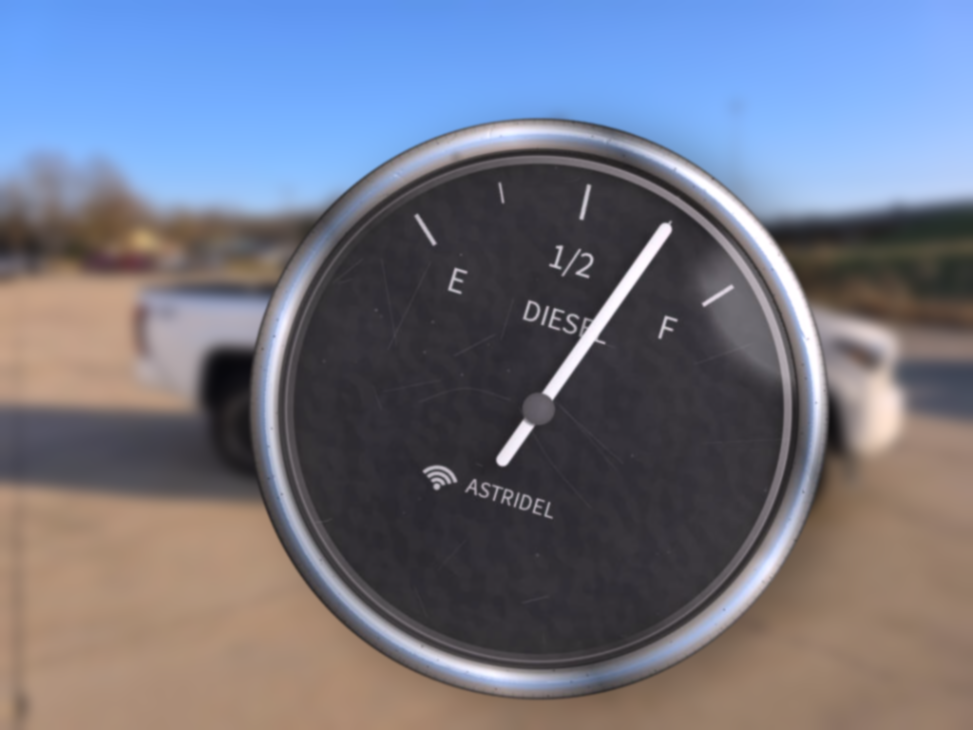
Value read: value=0.75
